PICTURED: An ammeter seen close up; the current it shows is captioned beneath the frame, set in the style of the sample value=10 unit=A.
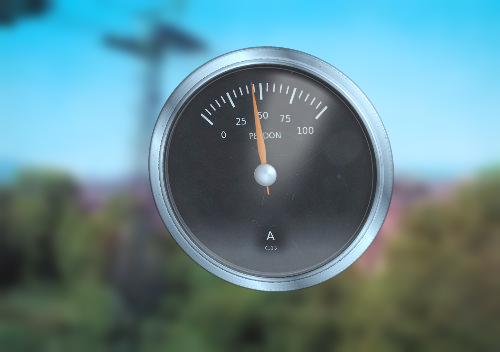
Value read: value=45 unit=A
